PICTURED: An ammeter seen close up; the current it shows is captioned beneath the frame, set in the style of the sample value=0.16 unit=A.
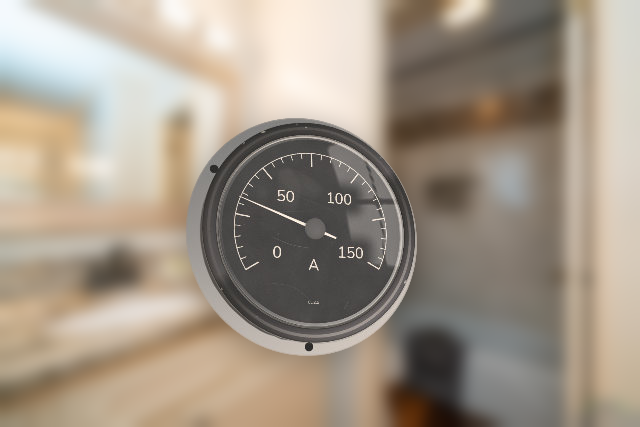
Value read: value=32.5 unit=A
